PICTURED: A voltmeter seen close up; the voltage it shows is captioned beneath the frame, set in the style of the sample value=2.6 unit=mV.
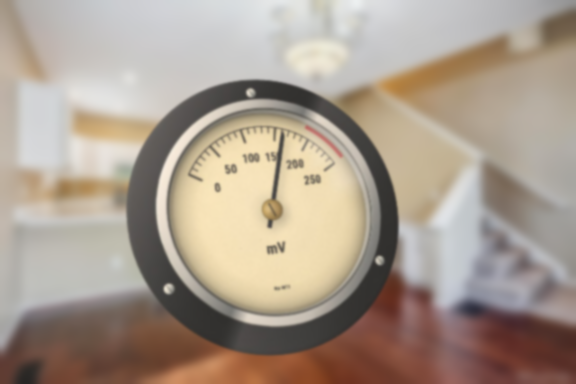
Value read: value=160 unit=mV
